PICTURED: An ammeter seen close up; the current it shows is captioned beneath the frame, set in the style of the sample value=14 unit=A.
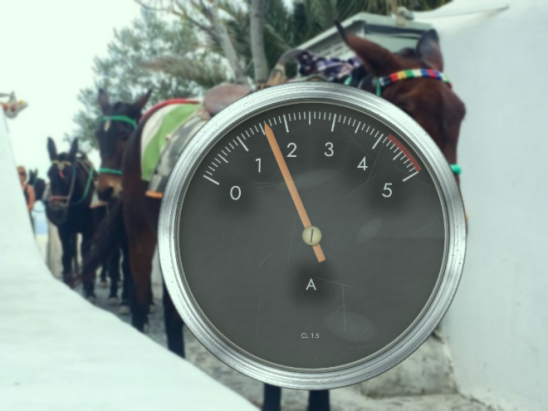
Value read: value=1.6 unit=A
